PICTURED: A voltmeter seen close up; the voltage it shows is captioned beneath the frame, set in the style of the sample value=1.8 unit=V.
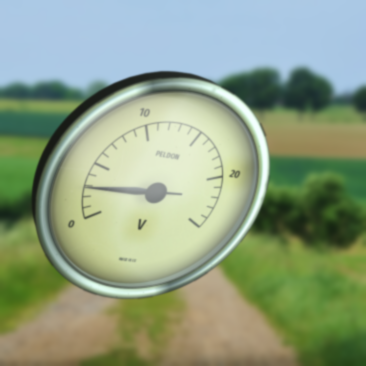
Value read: value=3 unit=V
